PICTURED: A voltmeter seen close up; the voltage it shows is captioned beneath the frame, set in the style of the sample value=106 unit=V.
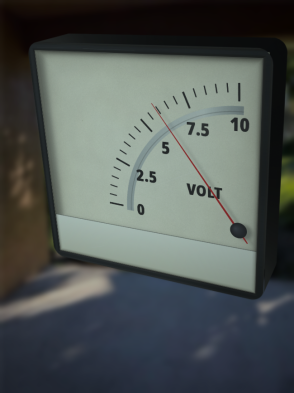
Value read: value=6 unit=V
